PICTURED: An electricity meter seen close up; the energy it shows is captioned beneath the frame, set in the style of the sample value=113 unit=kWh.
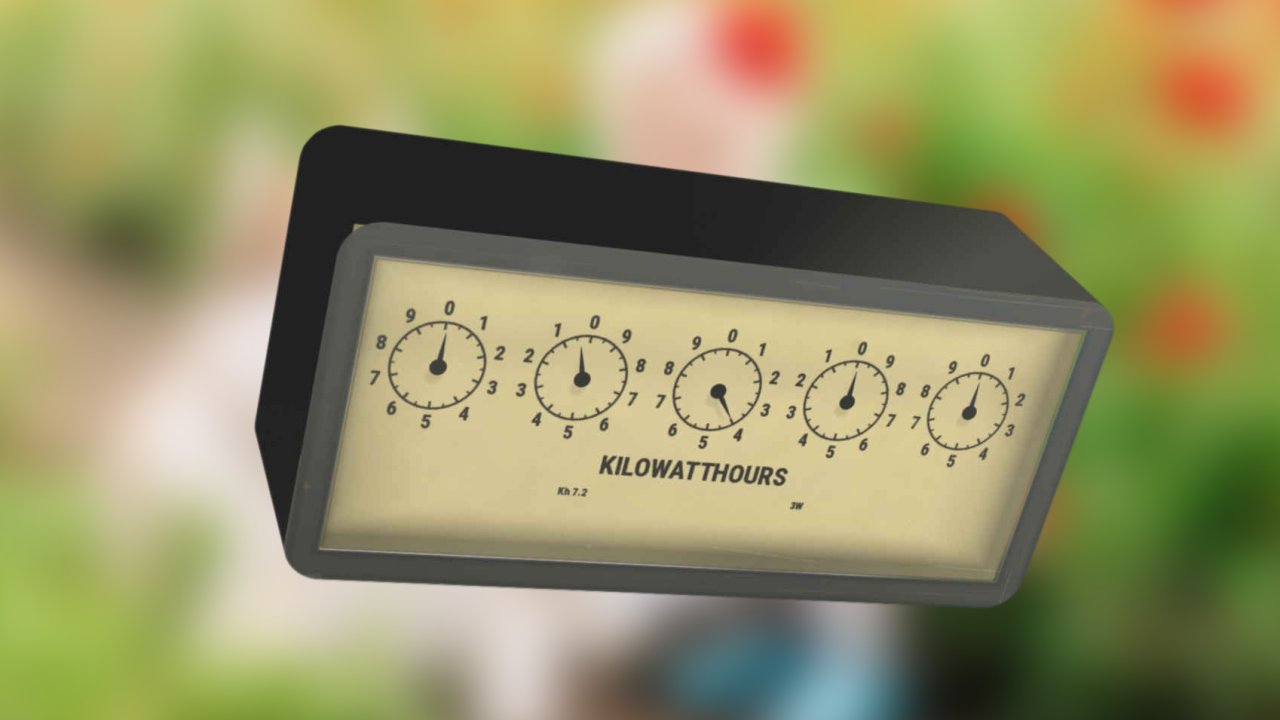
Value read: value=400 unit=kWh
